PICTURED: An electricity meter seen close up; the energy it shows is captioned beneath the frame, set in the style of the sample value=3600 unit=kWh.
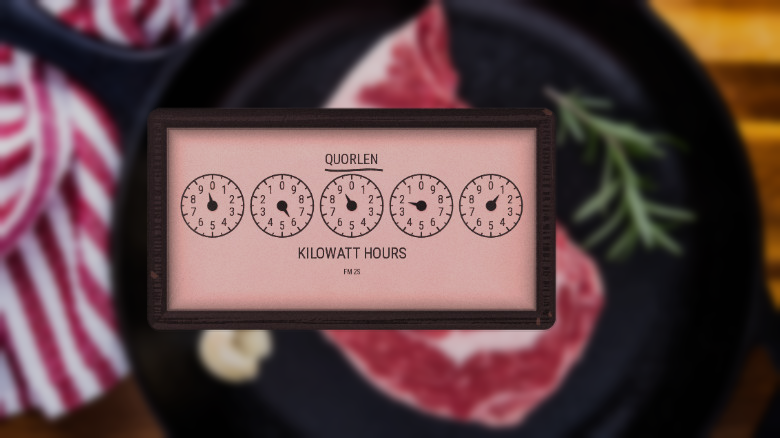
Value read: value=95921 unit=kWh
